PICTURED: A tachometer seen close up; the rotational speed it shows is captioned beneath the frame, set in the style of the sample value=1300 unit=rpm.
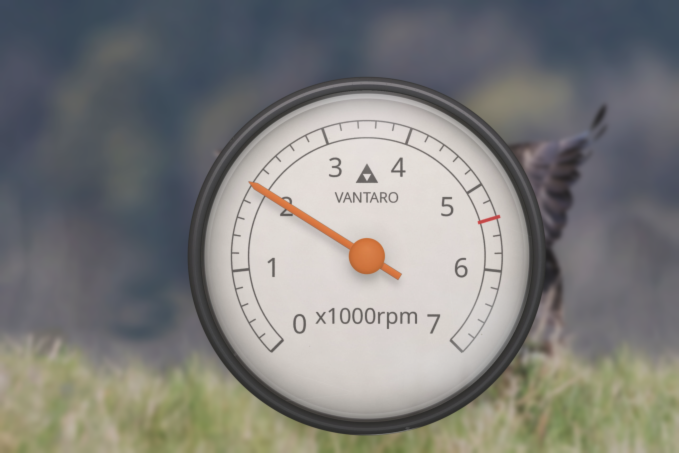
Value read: value=2000 unit=rpm
